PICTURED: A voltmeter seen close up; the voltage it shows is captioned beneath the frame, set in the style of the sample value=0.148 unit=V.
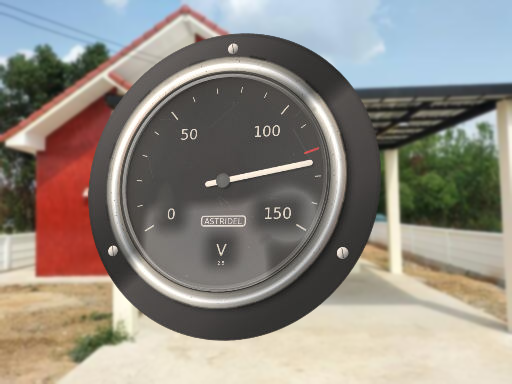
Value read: value=125 unit=V
